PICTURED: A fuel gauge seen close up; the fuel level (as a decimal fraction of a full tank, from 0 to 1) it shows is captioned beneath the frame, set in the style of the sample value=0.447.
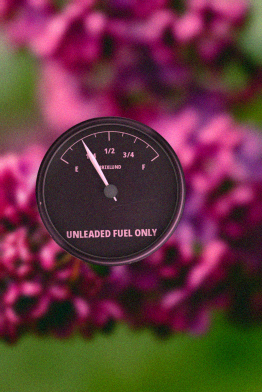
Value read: value=0.25
